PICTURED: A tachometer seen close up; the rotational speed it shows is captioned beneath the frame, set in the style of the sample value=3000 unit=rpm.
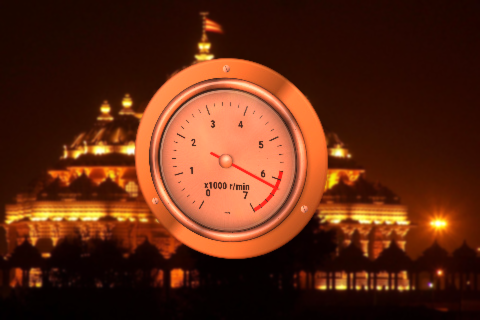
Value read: value=6200 unit=rpm
